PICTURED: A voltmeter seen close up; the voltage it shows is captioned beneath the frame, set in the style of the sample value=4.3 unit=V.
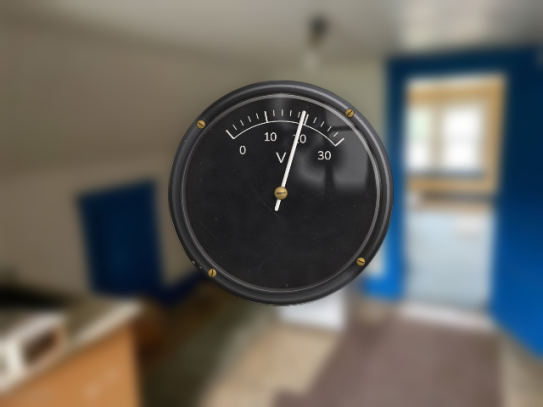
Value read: value=19 unit=V
